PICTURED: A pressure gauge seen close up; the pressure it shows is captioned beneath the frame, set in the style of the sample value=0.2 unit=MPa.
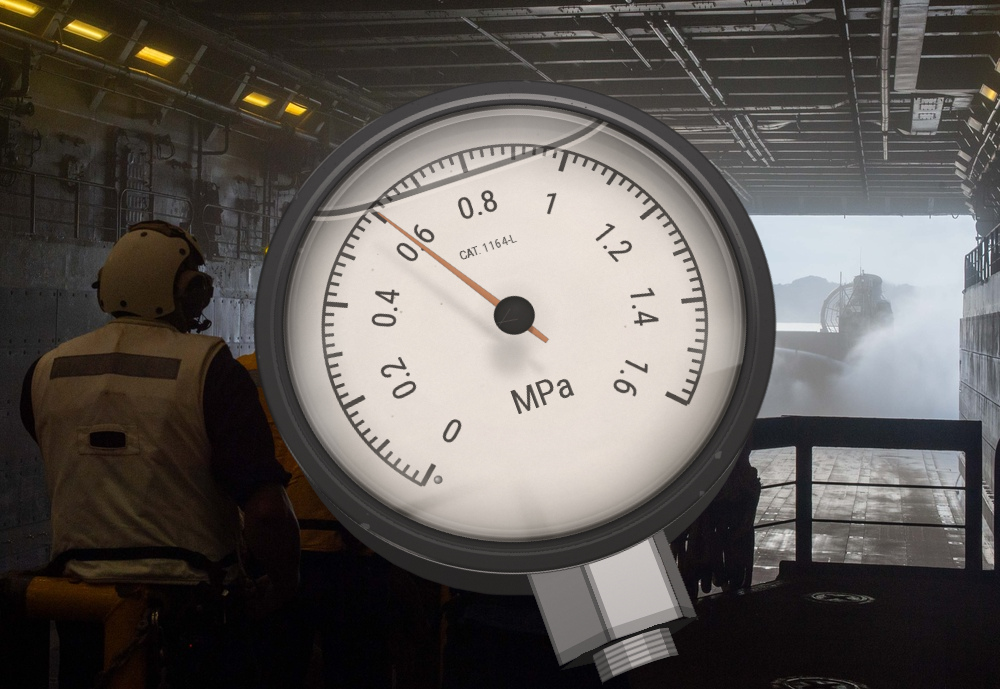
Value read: value=0.6 unit=MPa
